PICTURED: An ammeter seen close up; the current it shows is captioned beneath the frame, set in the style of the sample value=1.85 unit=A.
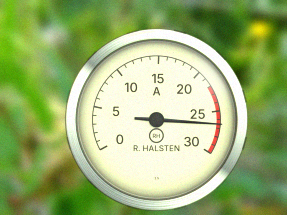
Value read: value=26.5 unit=A
